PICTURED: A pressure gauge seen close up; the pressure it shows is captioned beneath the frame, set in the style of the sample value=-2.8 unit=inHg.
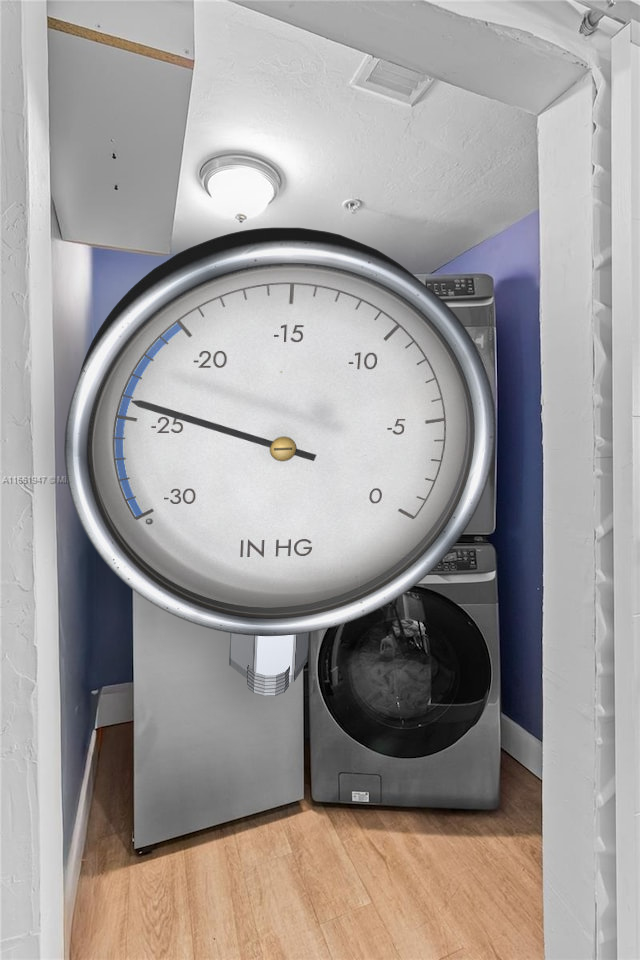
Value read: value=-24 unit=inHg
